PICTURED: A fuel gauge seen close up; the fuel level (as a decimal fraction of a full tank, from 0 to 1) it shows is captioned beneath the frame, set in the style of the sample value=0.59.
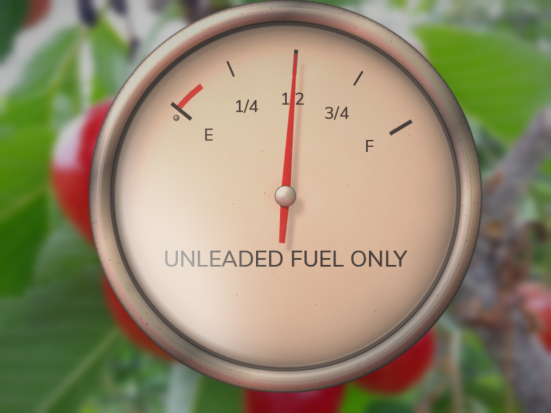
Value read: value=0.5
